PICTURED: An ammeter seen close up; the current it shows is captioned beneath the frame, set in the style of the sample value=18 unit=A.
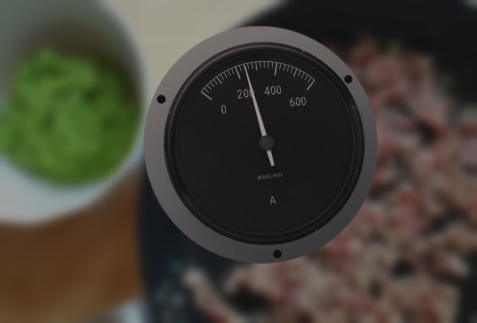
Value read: value=240 unit=A
